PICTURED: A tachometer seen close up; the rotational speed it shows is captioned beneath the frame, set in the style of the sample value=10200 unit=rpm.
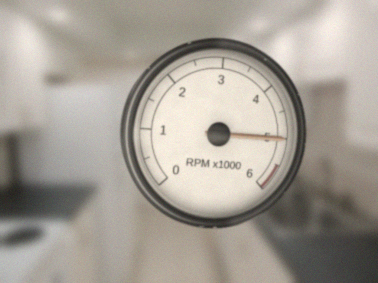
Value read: value=5000 unit=rpm
